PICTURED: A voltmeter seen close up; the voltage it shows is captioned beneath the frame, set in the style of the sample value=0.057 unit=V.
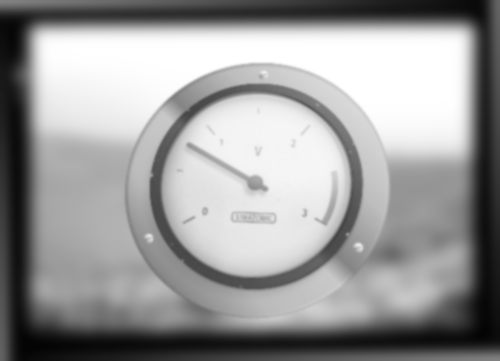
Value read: value=0.75 unit=V
